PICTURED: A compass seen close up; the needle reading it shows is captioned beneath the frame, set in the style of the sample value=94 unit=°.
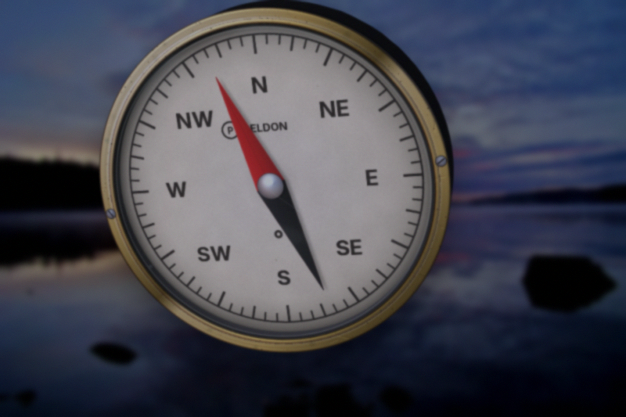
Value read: value=340 unit=°
